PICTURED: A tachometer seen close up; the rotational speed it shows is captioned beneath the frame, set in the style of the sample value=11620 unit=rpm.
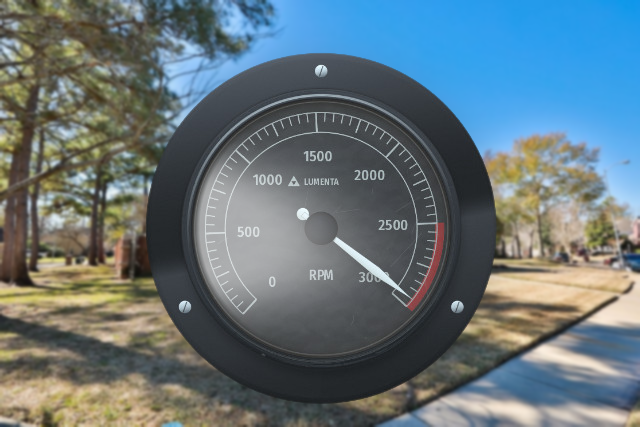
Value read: value=2950 unit=rpm
